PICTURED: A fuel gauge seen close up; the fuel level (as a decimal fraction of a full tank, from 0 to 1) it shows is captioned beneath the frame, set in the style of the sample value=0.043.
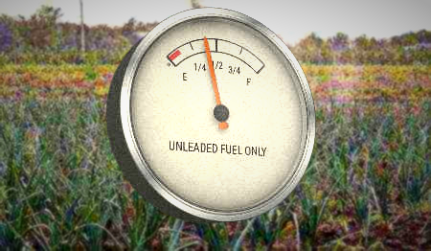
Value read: value=0.375
